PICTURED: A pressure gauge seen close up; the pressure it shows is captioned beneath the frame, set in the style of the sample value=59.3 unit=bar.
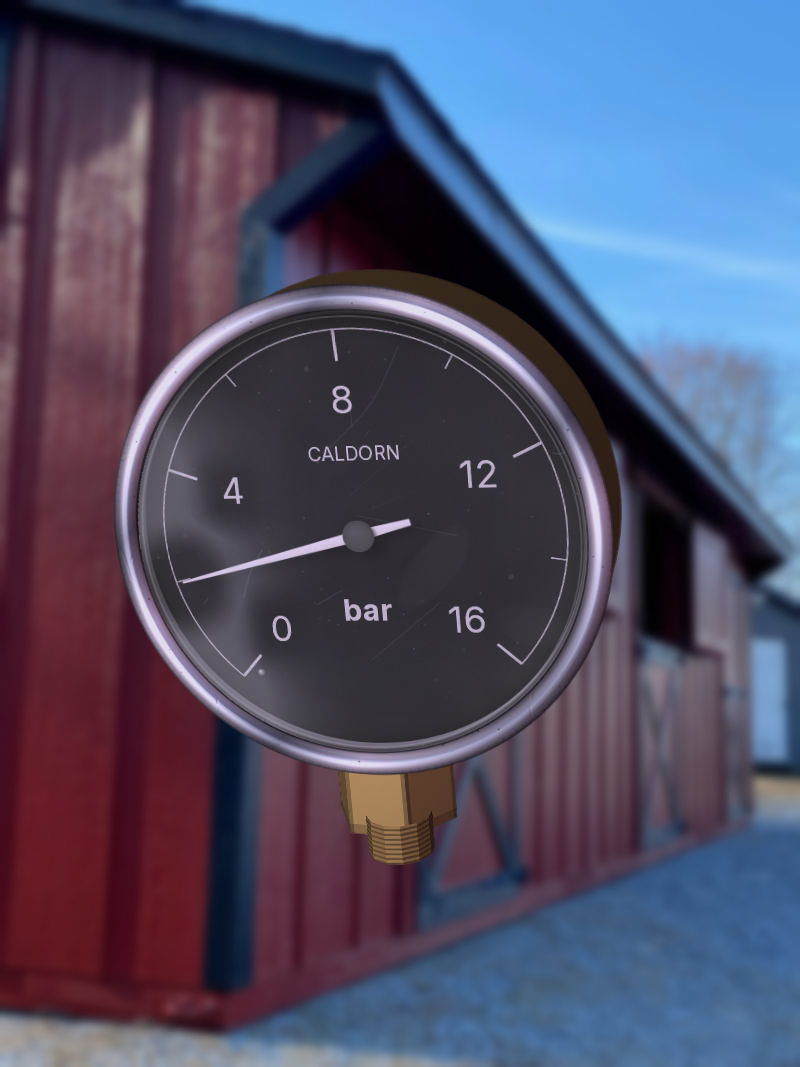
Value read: value=2 unit=bar
